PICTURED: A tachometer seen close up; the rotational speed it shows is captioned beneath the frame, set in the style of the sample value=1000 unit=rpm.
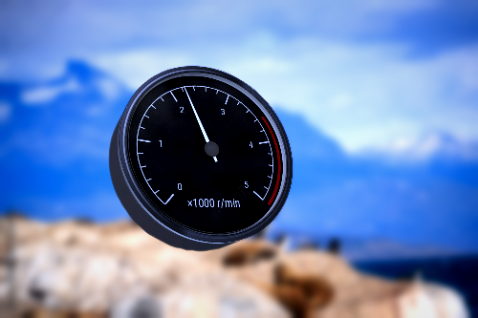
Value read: value=2200 unit=rpm
